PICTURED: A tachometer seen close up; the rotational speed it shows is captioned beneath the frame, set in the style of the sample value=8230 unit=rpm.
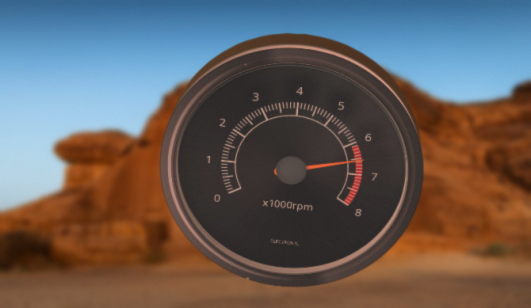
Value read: value=6500 unit=rpm
